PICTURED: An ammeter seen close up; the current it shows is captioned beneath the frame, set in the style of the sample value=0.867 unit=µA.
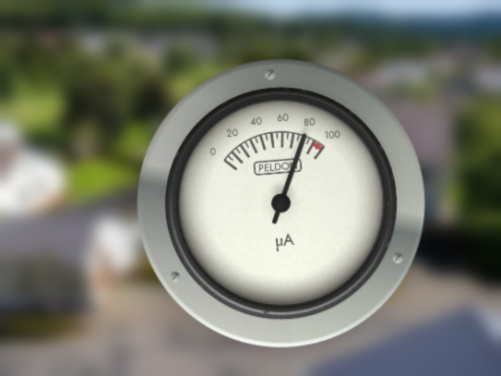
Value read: value=80 unit=µA
